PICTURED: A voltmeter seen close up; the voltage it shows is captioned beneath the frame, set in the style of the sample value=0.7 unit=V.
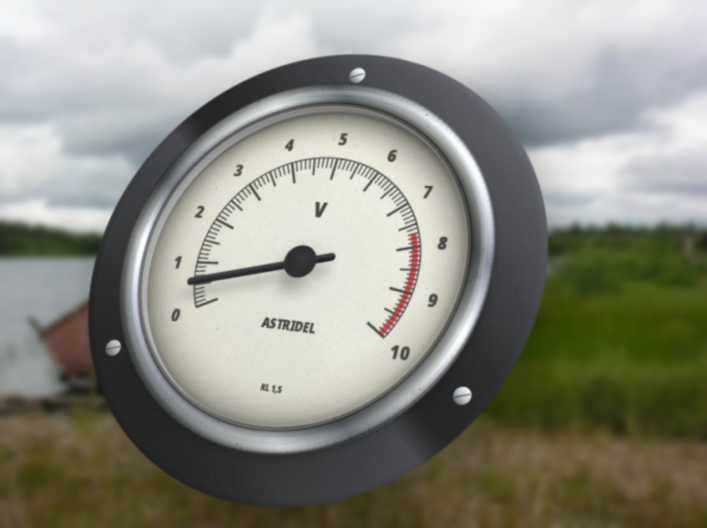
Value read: value=0.5 unit=V
